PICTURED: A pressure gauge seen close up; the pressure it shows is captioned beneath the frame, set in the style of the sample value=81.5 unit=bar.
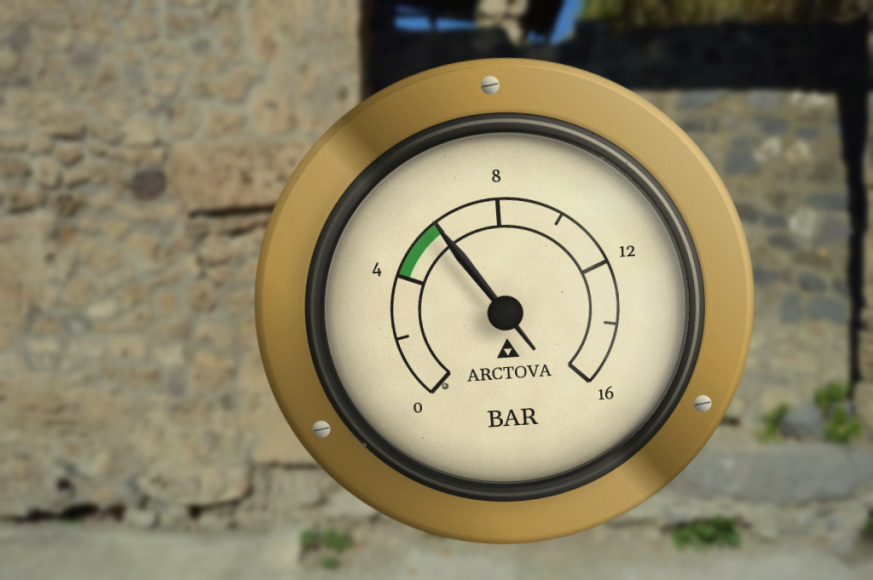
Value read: value=6 unit=bar
